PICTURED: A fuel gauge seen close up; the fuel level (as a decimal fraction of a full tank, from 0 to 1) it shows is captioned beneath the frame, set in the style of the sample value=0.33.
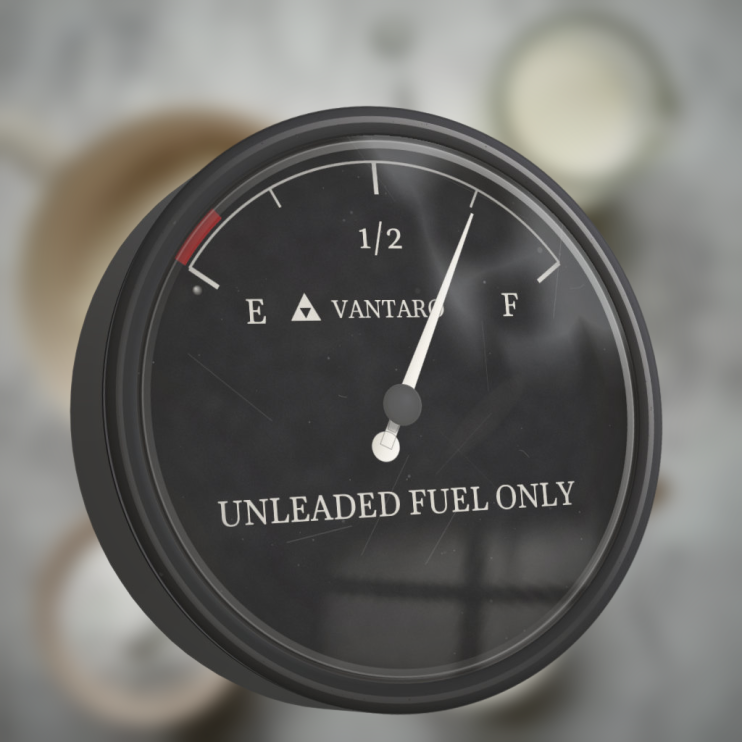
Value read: value=0.75
